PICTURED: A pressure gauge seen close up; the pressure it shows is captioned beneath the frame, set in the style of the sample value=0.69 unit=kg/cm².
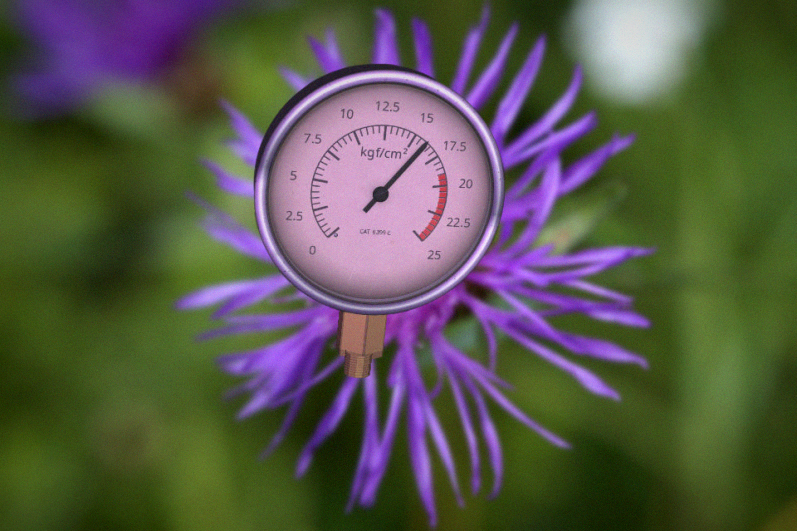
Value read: value=16 unit=kg/cm²
